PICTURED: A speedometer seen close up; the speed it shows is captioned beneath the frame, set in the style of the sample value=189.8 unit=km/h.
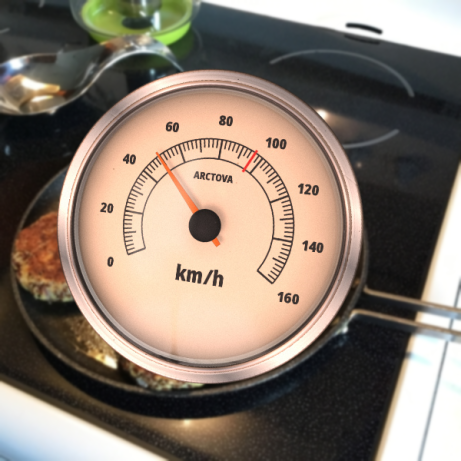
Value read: value=50 unit=km/h
